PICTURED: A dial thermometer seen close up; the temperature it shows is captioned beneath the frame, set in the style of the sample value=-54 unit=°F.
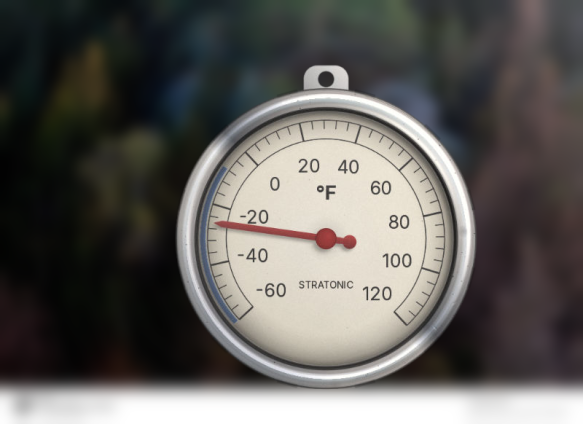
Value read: value=-26 unit=°F
